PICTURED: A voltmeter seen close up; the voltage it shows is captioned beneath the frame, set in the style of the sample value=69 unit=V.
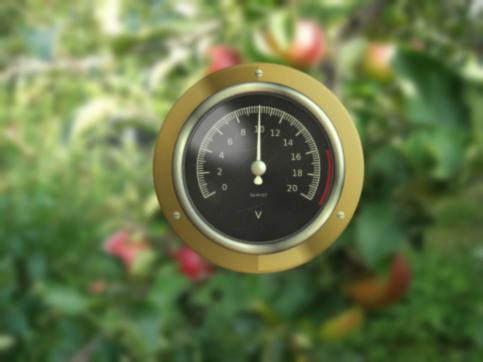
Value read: value=10 unit=V
